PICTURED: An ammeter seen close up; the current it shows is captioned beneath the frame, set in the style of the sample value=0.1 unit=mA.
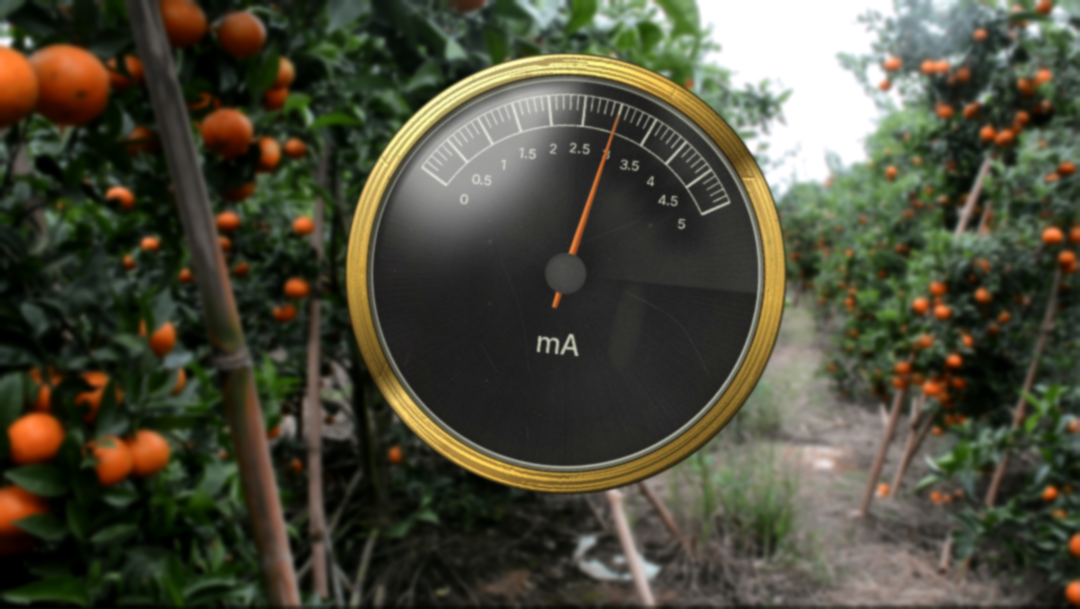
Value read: value=3 unit=mA
